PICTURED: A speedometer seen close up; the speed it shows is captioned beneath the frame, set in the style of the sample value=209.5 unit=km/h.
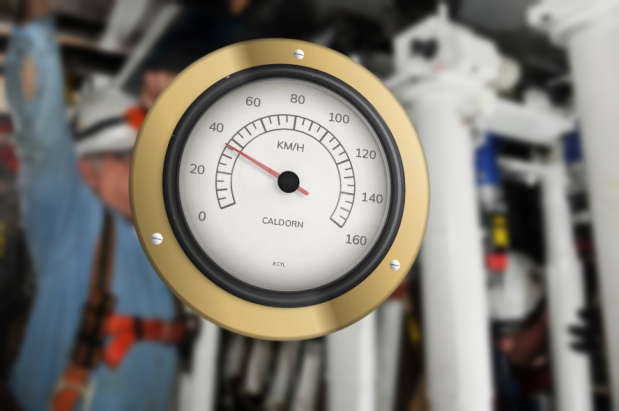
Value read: value=35 unit=km/h
